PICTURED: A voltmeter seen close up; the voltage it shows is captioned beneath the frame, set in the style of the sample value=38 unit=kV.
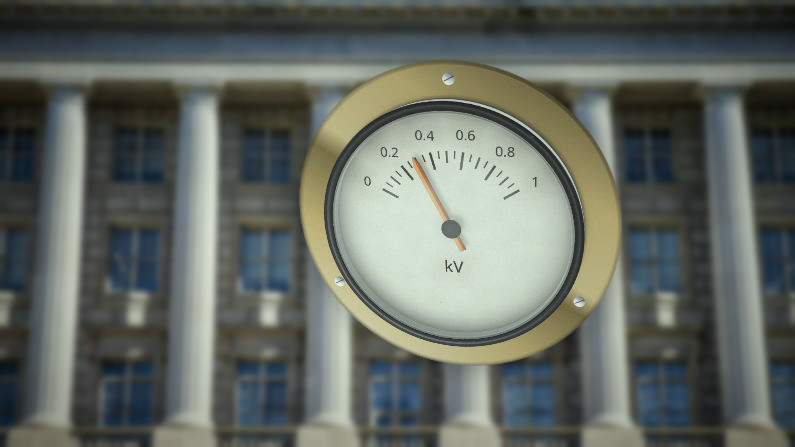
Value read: value=0.3 unit=kV
